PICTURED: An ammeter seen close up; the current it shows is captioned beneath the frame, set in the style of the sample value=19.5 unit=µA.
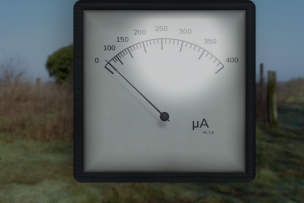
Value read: value=50 unit=µA
